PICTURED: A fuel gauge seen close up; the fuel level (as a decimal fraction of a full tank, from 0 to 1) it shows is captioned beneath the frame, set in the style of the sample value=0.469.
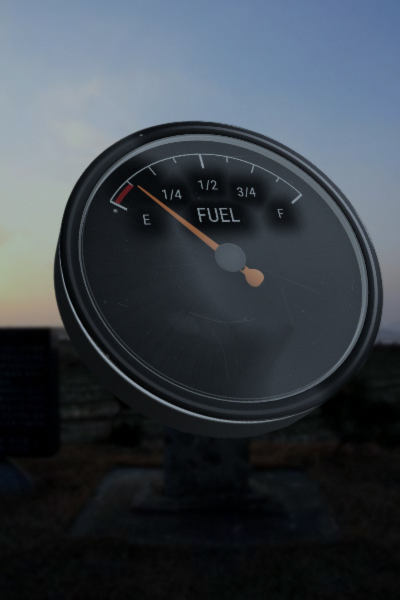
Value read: value=0.125
